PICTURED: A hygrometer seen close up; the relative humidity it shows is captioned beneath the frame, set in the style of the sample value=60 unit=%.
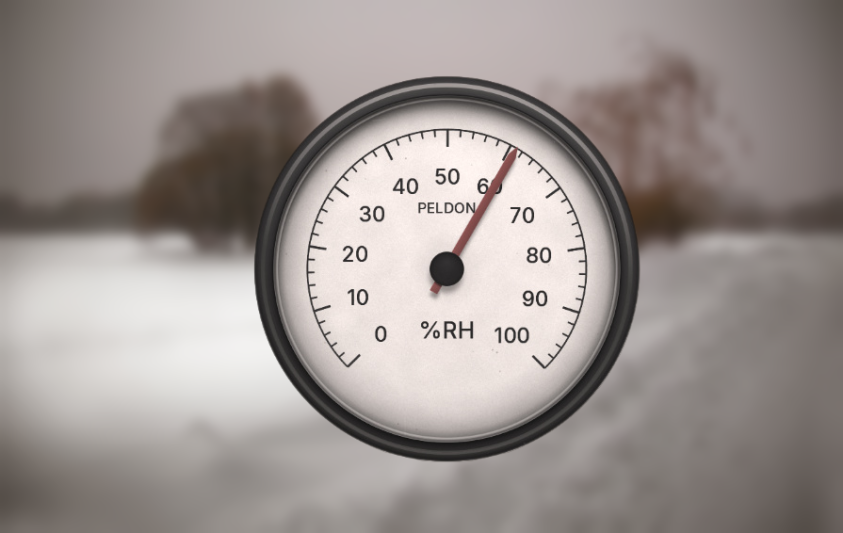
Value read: value=61 unit=%
